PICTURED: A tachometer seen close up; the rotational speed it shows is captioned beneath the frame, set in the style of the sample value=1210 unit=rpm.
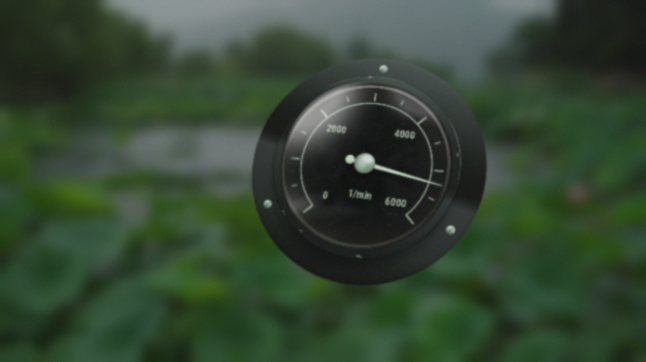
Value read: value=5250 unit=rpm
